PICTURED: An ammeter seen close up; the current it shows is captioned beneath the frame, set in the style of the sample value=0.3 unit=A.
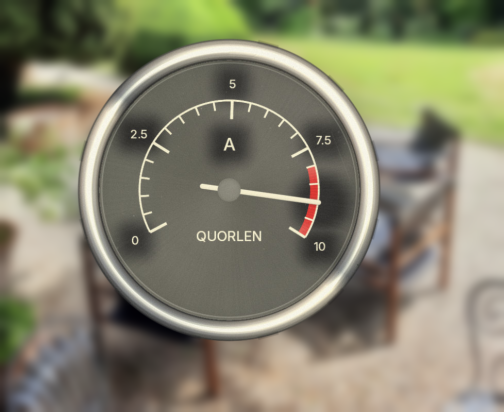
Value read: value=9 unit=A
